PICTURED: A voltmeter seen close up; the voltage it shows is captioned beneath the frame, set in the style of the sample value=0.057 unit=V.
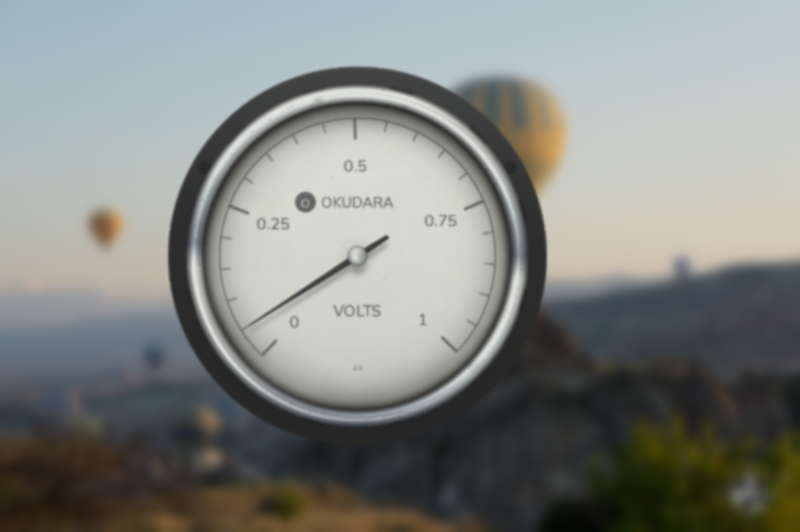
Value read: value=0.05 unit=V
